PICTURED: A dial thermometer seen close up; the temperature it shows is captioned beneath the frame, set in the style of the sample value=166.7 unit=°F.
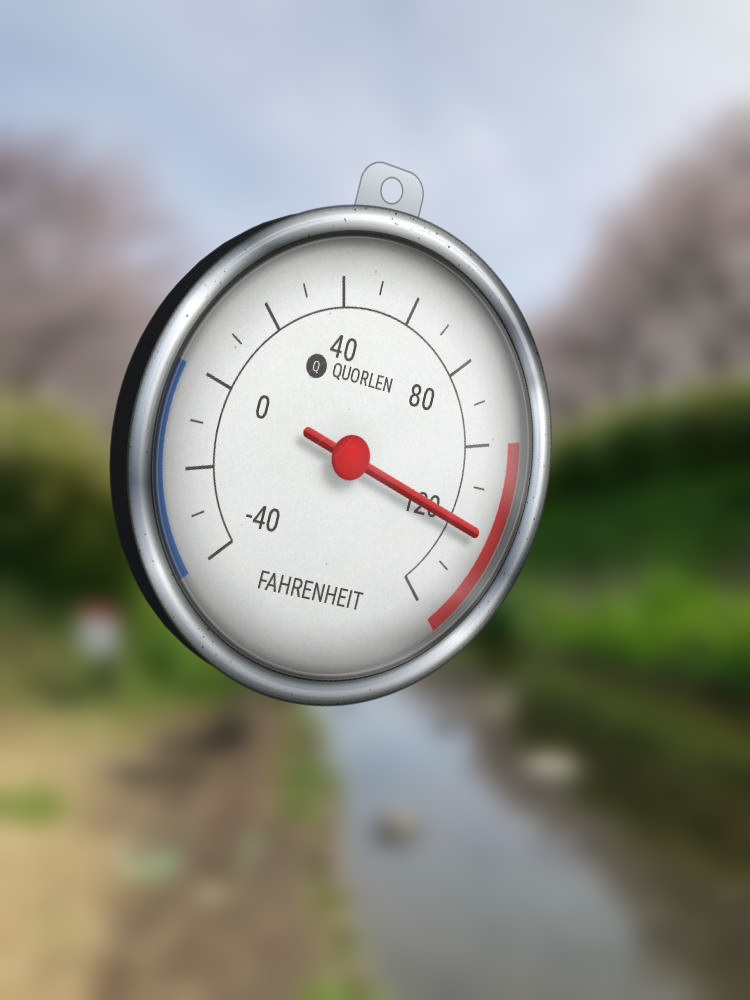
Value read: value=120 unit=°F
